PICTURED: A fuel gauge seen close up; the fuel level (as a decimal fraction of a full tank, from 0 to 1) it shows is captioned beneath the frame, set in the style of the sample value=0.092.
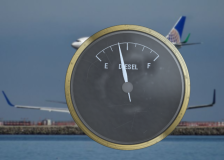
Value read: value=0.375
